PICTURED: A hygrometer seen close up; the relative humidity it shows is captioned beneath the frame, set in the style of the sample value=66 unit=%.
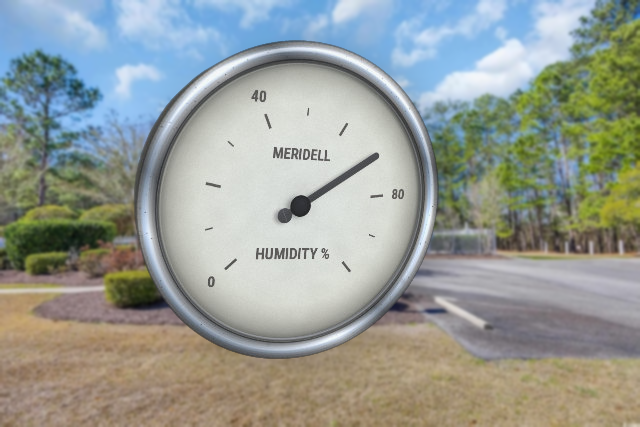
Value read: value=70 unit=%
